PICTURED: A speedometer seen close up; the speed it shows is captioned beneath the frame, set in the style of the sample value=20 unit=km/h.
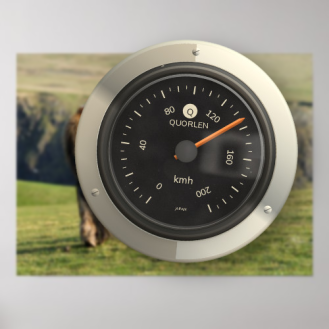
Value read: value=135 unit=km/h
